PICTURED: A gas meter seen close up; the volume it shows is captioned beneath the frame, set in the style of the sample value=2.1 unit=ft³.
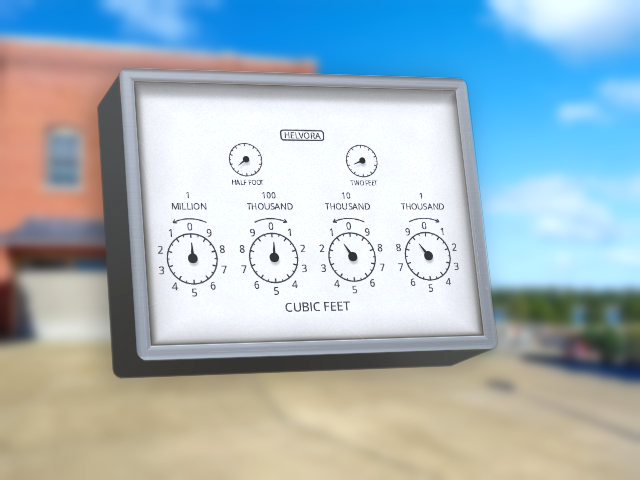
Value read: value=900 unit=ft³
